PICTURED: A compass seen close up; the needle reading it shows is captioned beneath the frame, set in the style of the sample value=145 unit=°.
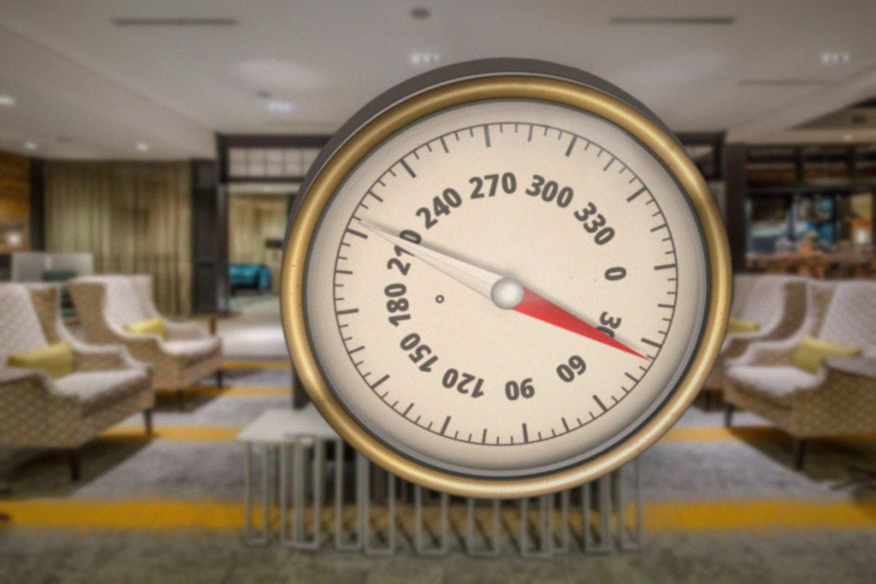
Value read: value=35 unit=°
